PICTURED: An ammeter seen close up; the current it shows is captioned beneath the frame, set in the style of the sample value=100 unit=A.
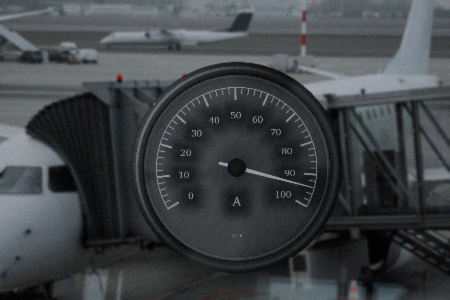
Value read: value=94 unit=A
